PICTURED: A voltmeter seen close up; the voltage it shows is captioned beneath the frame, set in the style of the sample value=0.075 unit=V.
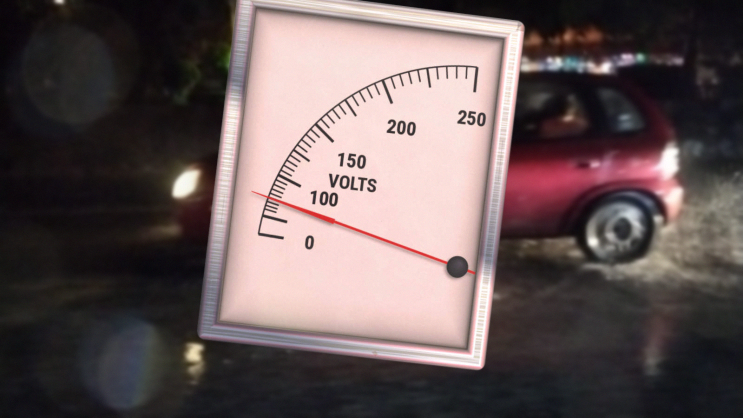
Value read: value=75 unit=V
